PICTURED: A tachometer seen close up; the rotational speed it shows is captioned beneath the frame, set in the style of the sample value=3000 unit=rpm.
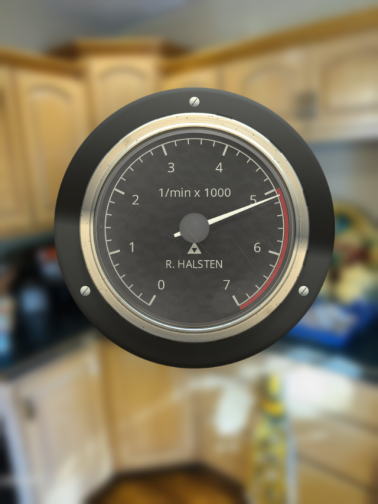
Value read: value=5100 unit=rpm
